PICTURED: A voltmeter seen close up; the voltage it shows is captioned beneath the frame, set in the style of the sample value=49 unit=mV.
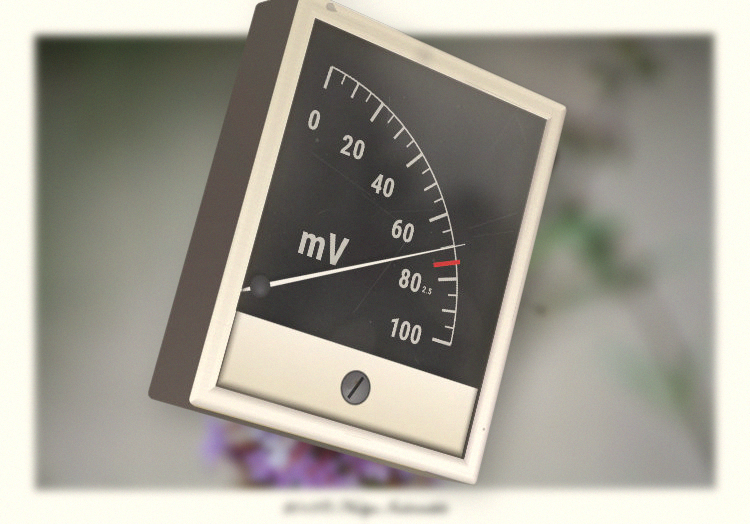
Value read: value=70 unit=mV
